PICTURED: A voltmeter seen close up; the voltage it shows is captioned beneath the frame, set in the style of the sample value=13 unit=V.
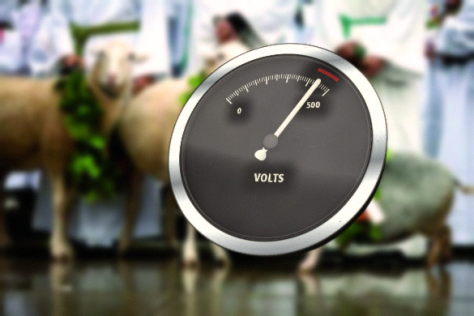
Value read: value=450 unit=V
